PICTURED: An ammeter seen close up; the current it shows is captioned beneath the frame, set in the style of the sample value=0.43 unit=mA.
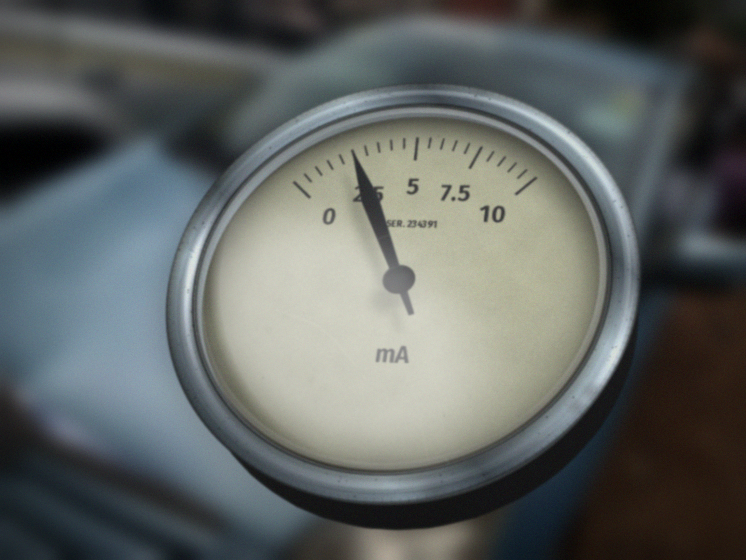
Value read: value=2.5 unit=mA
